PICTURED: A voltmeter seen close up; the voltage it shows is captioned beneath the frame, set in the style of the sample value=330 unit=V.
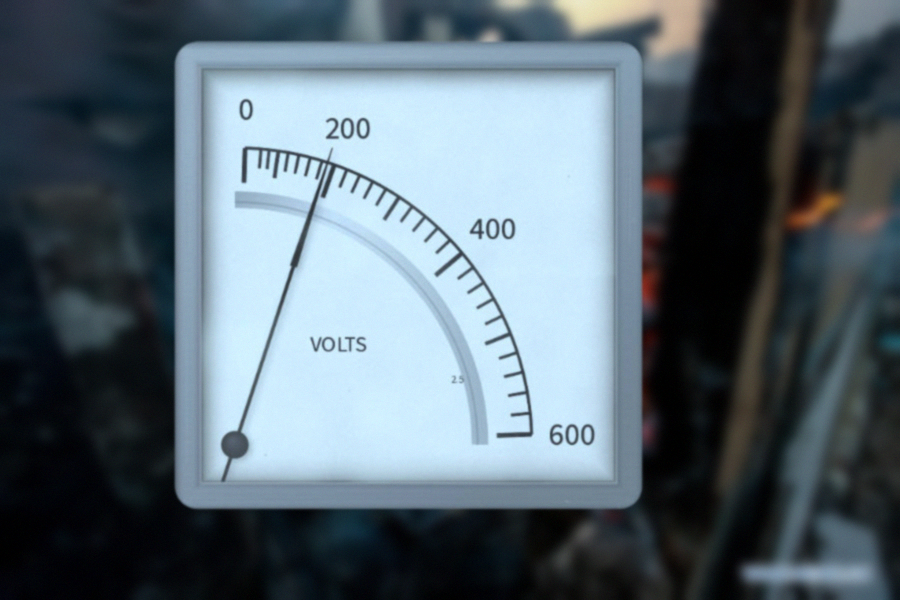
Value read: value=190 unit=V
